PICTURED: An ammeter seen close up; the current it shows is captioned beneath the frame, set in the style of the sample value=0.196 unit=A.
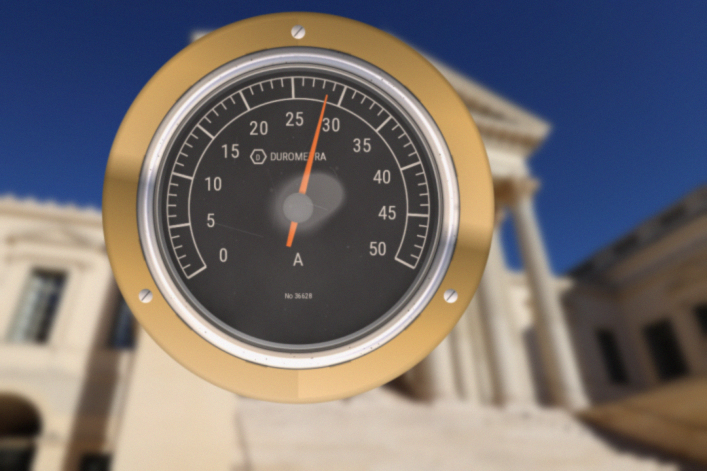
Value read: value=28.5 unit=A
